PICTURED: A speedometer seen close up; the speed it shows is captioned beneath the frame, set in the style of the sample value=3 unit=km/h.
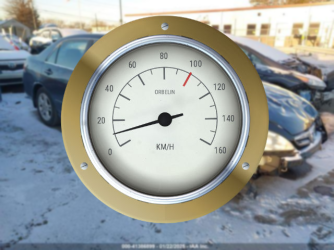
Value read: value=10 unit=km/h
